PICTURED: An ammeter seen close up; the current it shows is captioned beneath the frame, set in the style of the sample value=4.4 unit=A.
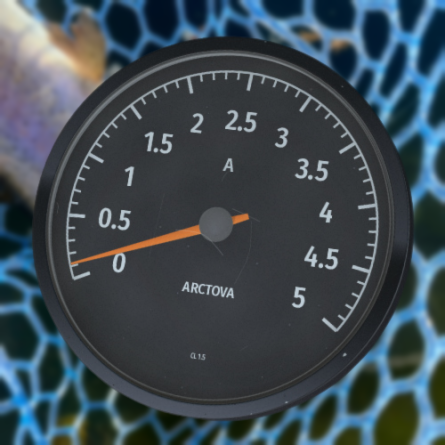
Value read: value=0.1 unit=A
